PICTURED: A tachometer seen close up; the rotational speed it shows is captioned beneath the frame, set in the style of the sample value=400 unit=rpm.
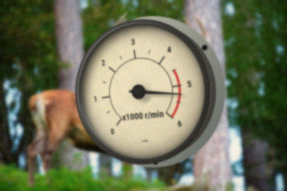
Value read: value=5250 unit=rpm
